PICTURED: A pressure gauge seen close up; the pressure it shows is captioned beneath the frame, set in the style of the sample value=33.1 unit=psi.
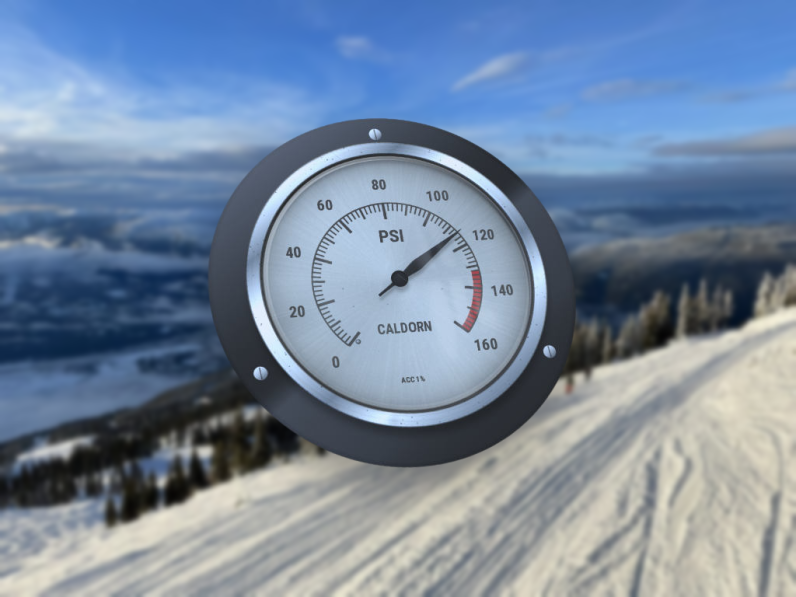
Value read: value=114 unit=psi
